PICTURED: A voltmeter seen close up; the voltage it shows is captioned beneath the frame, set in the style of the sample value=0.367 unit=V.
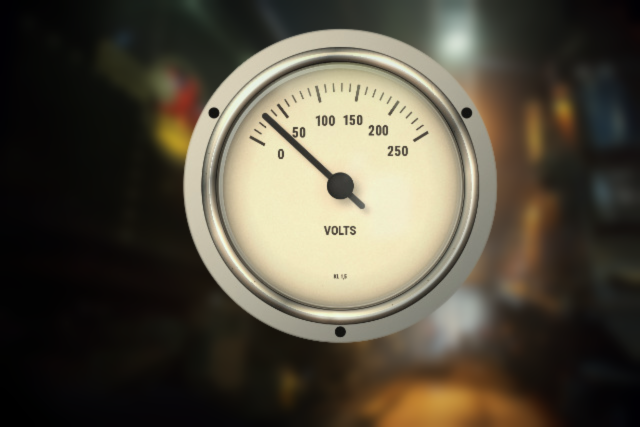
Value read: value=30 unit=V
